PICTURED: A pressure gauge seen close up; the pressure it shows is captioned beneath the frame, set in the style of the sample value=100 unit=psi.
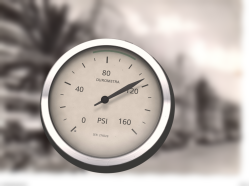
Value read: value=115 unit=psi
